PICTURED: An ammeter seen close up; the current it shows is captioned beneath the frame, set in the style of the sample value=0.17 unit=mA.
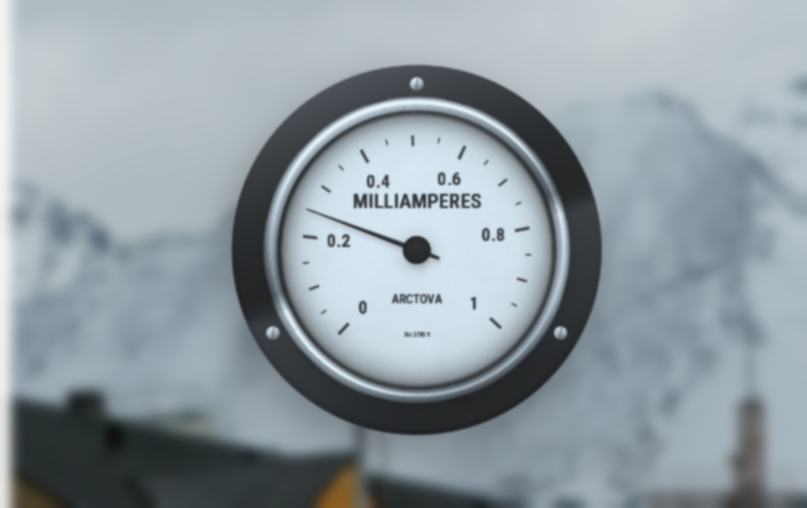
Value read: value=0.25 unit=mA
